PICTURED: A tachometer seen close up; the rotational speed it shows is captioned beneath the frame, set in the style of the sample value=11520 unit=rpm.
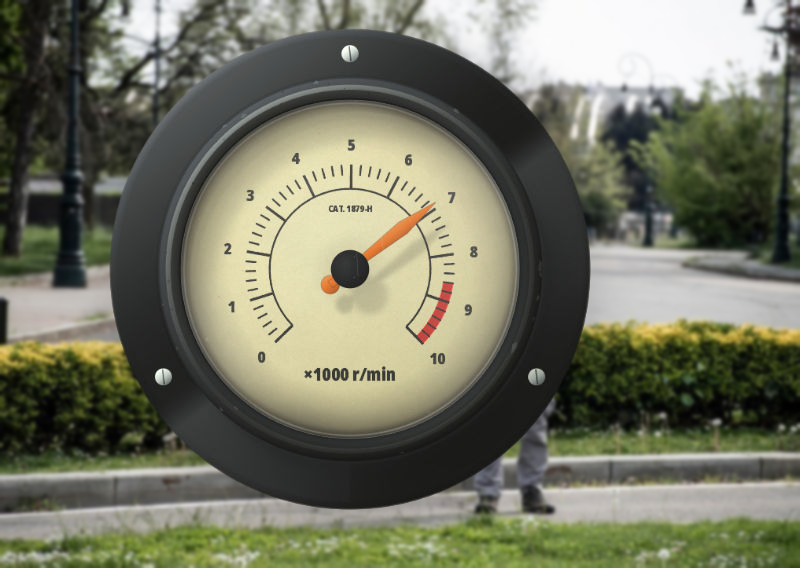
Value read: value=6900 unit=rpm
